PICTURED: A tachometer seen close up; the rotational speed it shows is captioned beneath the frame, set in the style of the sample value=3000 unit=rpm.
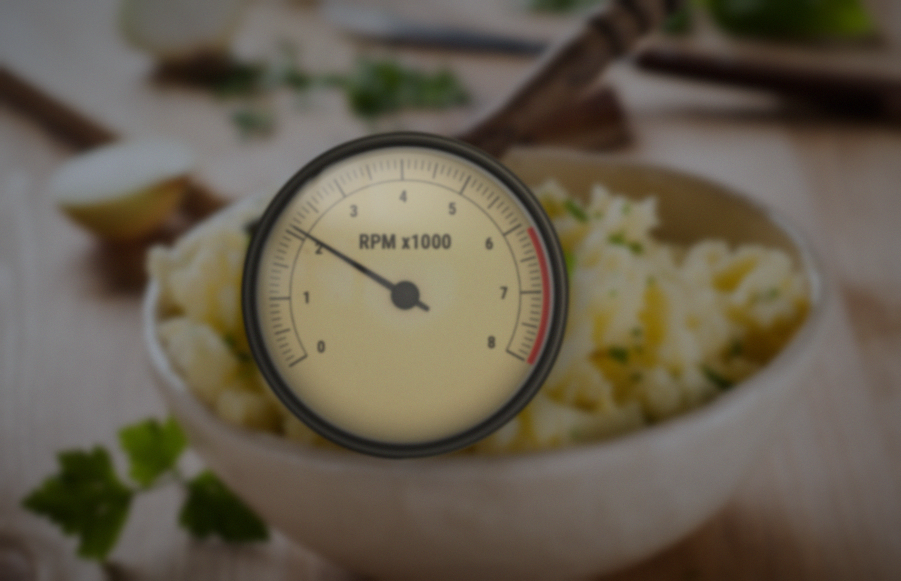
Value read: value=2100 unit=rpm
